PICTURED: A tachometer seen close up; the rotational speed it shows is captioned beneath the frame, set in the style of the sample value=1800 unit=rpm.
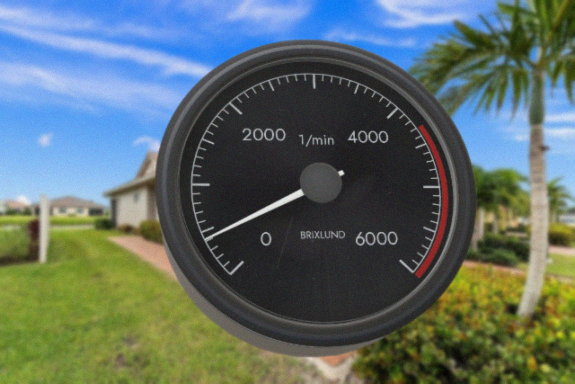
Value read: value=400 unit=rpm
